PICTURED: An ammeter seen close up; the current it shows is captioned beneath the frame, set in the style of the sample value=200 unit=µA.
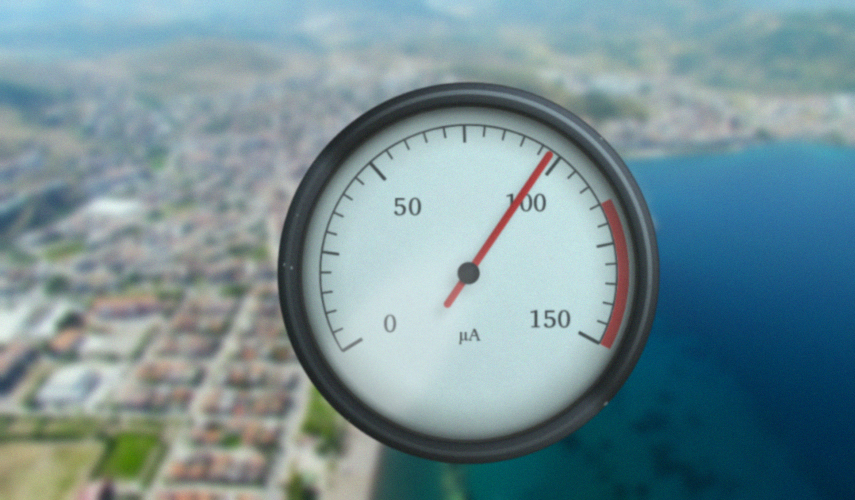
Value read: value=97.5 unit=µA
